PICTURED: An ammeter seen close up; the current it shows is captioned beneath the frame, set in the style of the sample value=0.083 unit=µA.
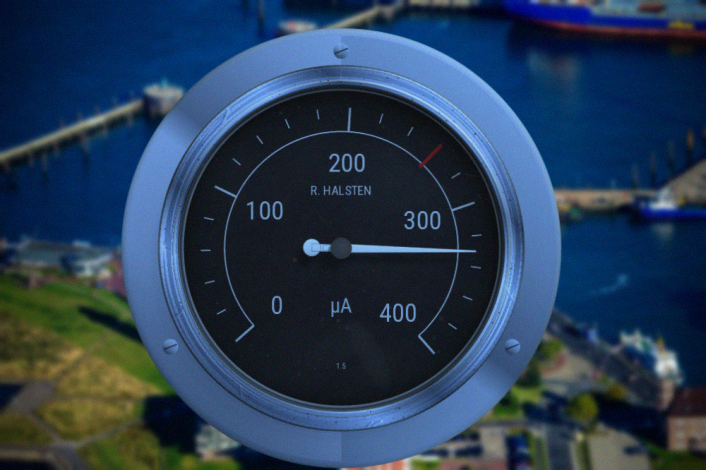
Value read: value=330 unit=µA
